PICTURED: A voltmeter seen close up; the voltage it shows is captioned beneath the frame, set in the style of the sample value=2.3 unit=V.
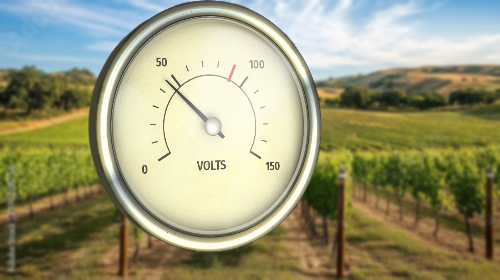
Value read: value=45 unit=V
